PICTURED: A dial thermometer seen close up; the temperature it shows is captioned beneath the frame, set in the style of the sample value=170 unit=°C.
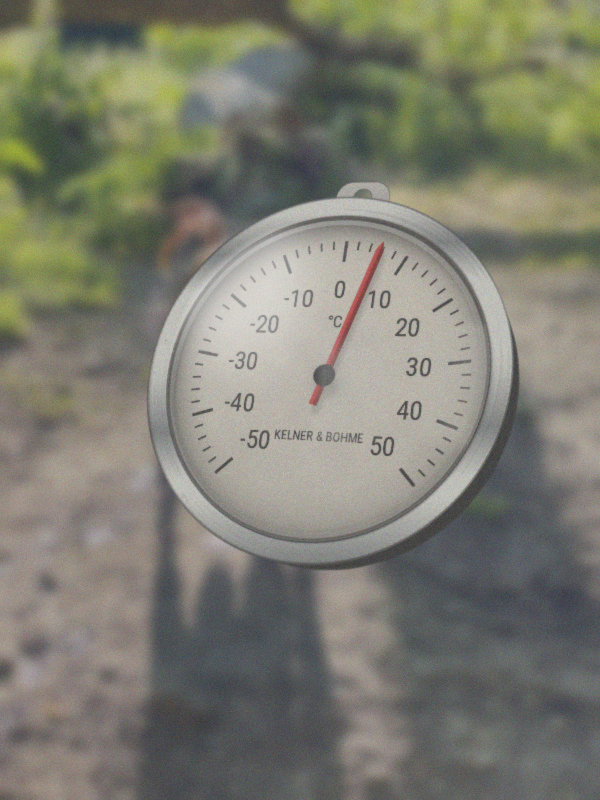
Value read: value=6 unit=°C
